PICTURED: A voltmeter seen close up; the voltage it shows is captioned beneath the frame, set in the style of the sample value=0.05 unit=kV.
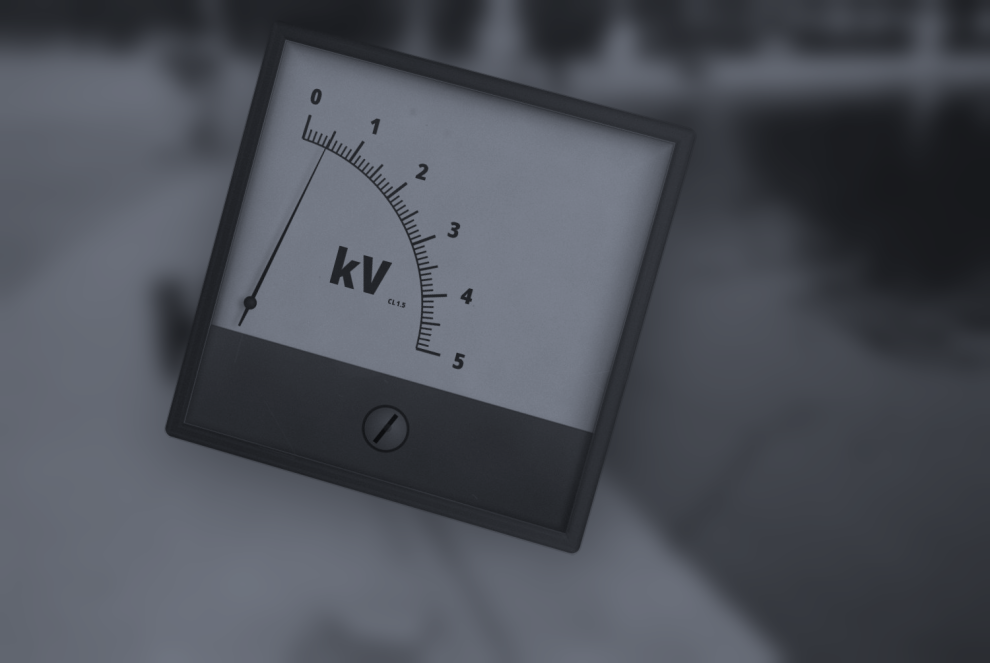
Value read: value=0.5 unit=kV
